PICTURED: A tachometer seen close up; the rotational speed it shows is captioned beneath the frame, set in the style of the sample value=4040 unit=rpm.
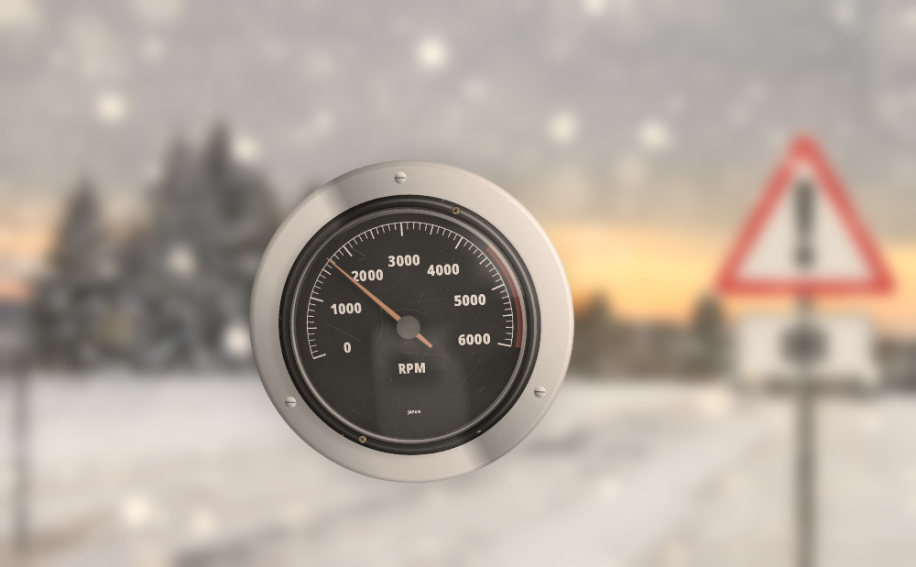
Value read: value=1700 unit=rpm
